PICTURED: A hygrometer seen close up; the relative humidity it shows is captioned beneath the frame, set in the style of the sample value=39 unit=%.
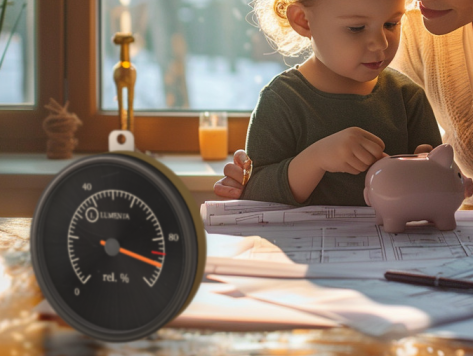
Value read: value=90 unit=%
